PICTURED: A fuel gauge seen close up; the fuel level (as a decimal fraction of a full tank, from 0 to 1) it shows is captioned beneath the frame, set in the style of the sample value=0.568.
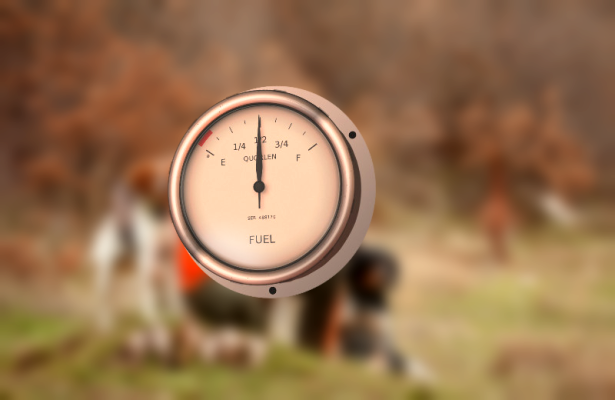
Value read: value=0.5
